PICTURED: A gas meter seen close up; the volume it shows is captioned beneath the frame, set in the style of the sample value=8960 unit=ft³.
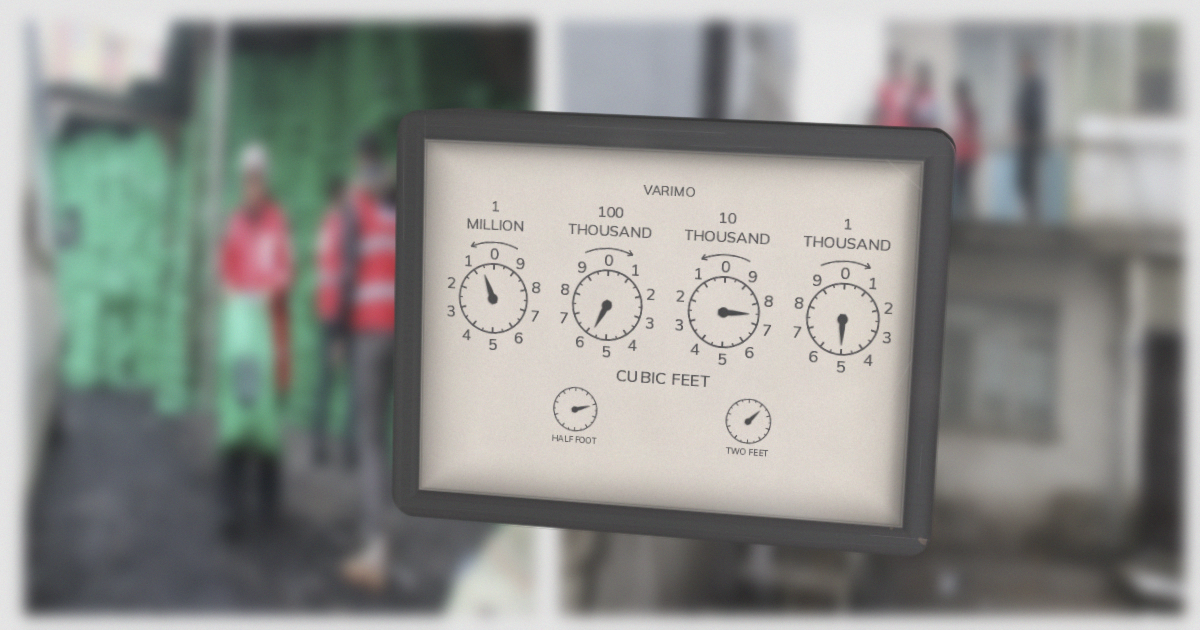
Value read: value=57500 unit=ft³
